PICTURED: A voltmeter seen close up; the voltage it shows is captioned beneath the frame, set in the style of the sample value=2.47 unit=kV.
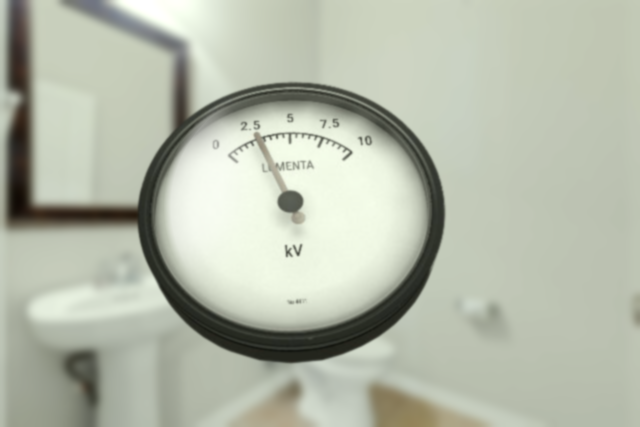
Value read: value=2.5 unit=kV
